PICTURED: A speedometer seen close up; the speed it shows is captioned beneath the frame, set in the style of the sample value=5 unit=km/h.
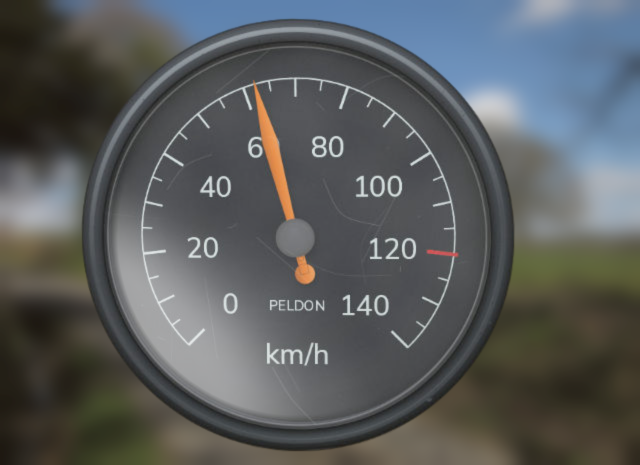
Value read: value=62.5 unit=km/h
